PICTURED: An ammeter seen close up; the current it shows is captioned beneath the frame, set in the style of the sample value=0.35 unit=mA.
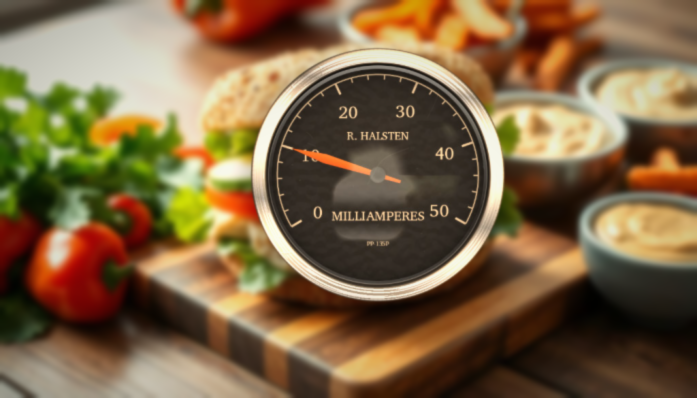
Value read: value=10 unit=mA
